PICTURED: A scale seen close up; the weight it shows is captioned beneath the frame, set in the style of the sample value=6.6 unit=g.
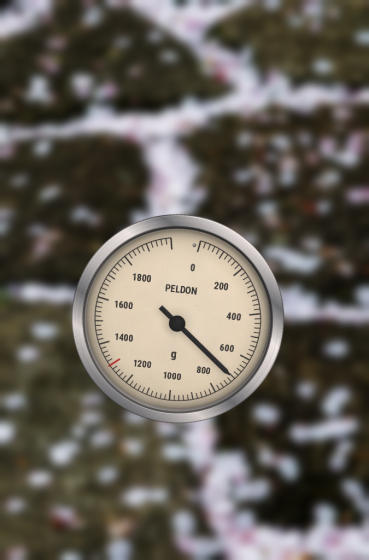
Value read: value=700 unit=g
